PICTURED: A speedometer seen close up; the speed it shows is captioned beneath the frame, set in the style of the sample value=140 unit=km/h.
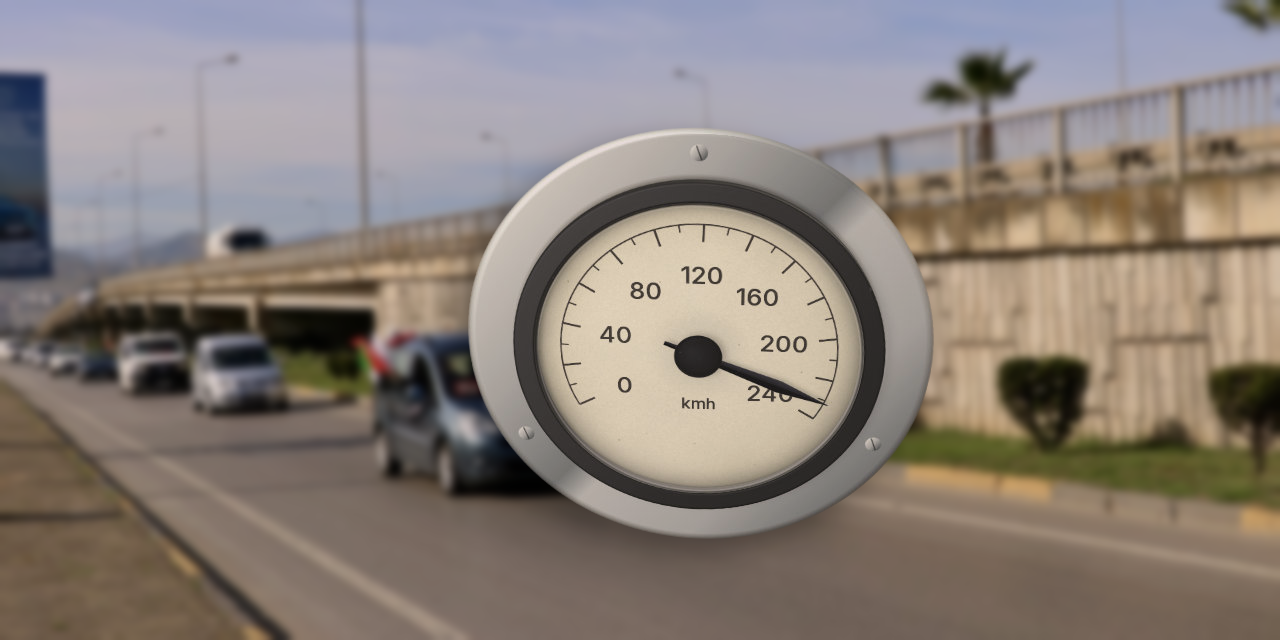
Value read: value=230 unit=km/h
